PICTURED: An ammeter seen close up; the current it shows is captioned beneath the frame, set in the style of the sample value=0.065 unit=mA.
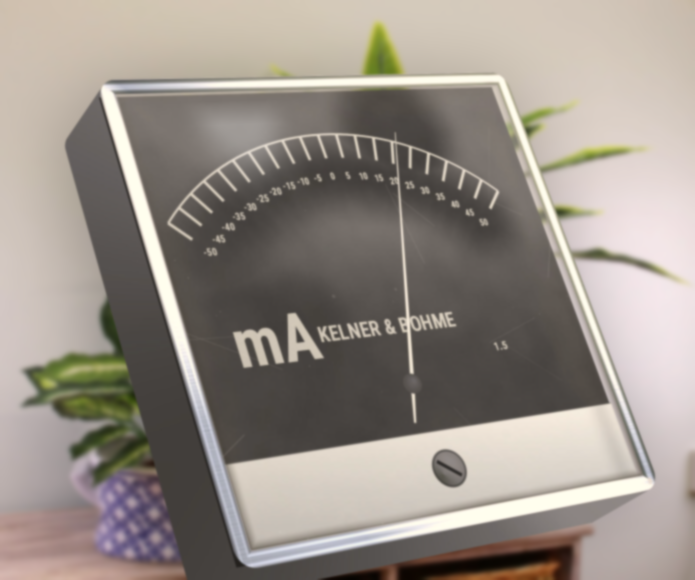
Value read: value=20 unit=mA
